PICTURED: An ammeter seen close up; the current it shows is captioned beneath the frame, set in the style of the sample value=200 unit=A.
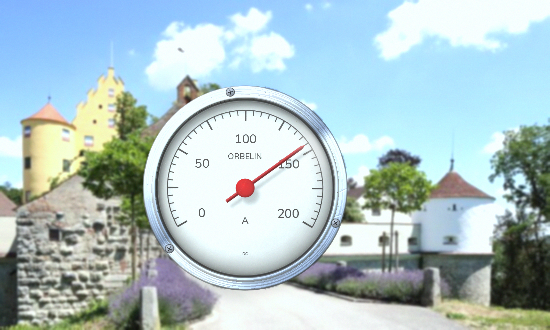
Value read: value=145 unit=A
